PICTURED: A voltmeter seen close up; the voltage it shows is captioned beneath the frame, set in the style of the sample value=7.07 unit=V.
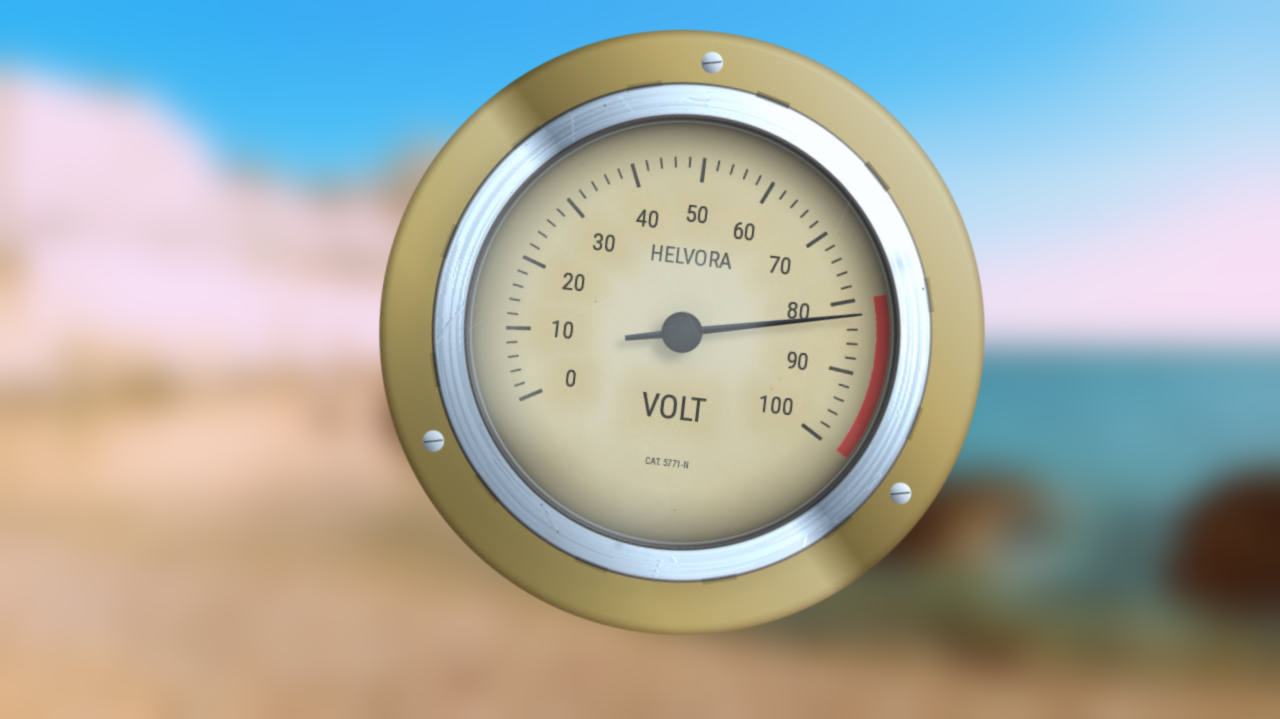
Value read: value=82 unit=V
